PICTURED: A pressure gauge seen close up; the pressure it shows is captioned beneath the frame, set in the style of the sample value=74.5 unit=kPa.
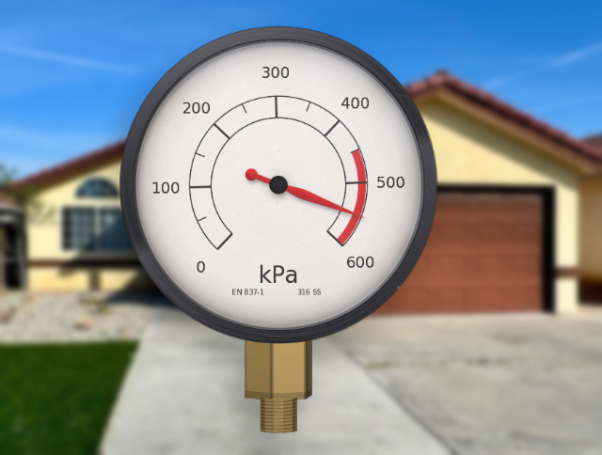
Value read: value=550 unit=kPa
